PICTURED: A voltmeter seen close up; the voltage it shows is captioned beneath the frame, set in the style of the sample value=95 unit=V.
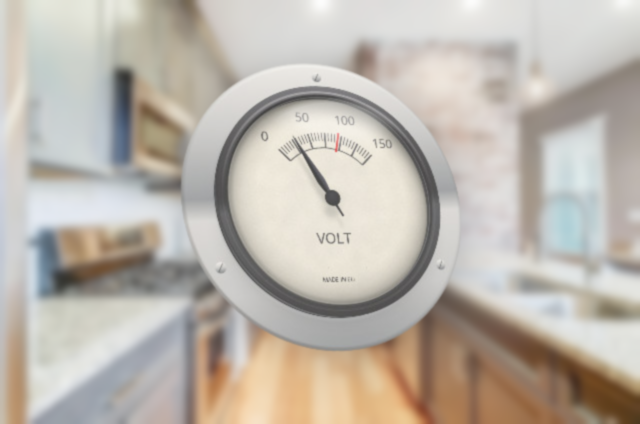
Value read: value=25 unit=V
